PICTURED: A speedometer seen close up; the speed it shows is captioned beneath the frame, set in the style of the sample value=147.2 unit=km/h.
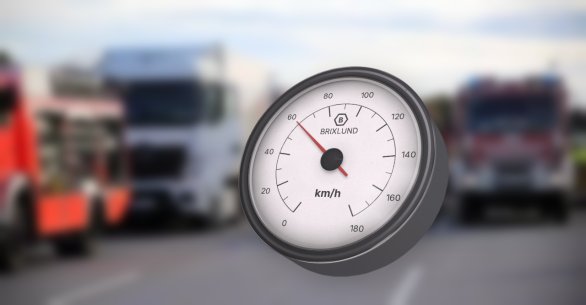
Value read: value=60 unit=km/h
